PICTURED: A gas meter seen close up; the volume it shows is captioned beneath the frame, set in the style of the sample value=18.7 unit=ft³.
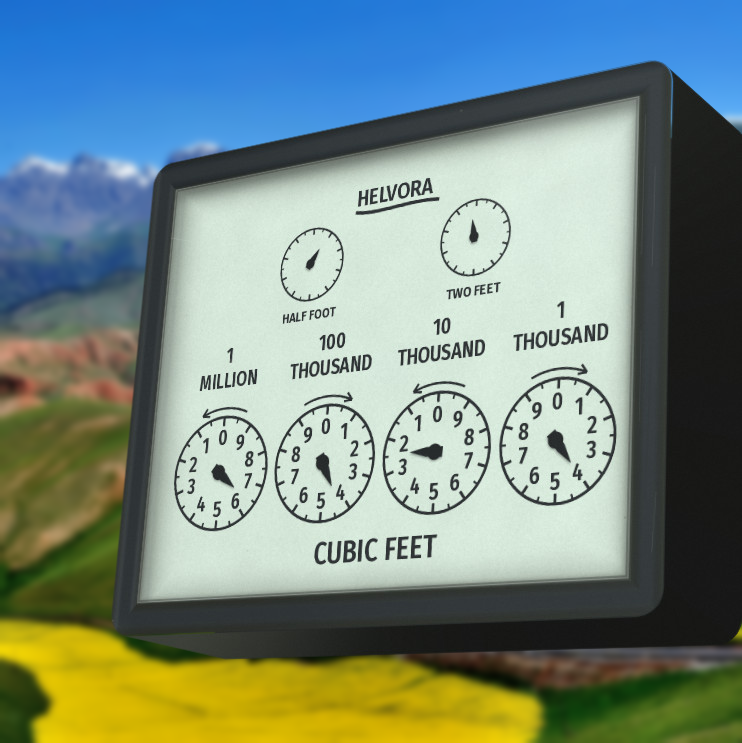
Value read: value=642400 unit=ft³
